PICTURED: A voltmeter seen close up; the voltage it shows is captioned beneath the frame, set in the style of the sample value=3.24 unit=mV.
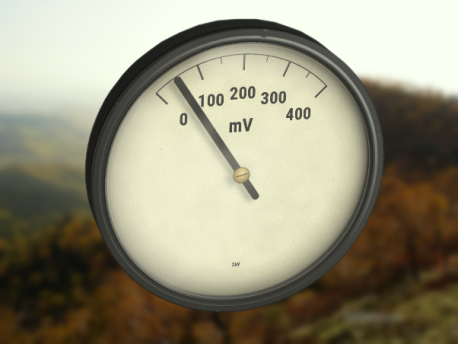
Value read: value=50 unit=mV
